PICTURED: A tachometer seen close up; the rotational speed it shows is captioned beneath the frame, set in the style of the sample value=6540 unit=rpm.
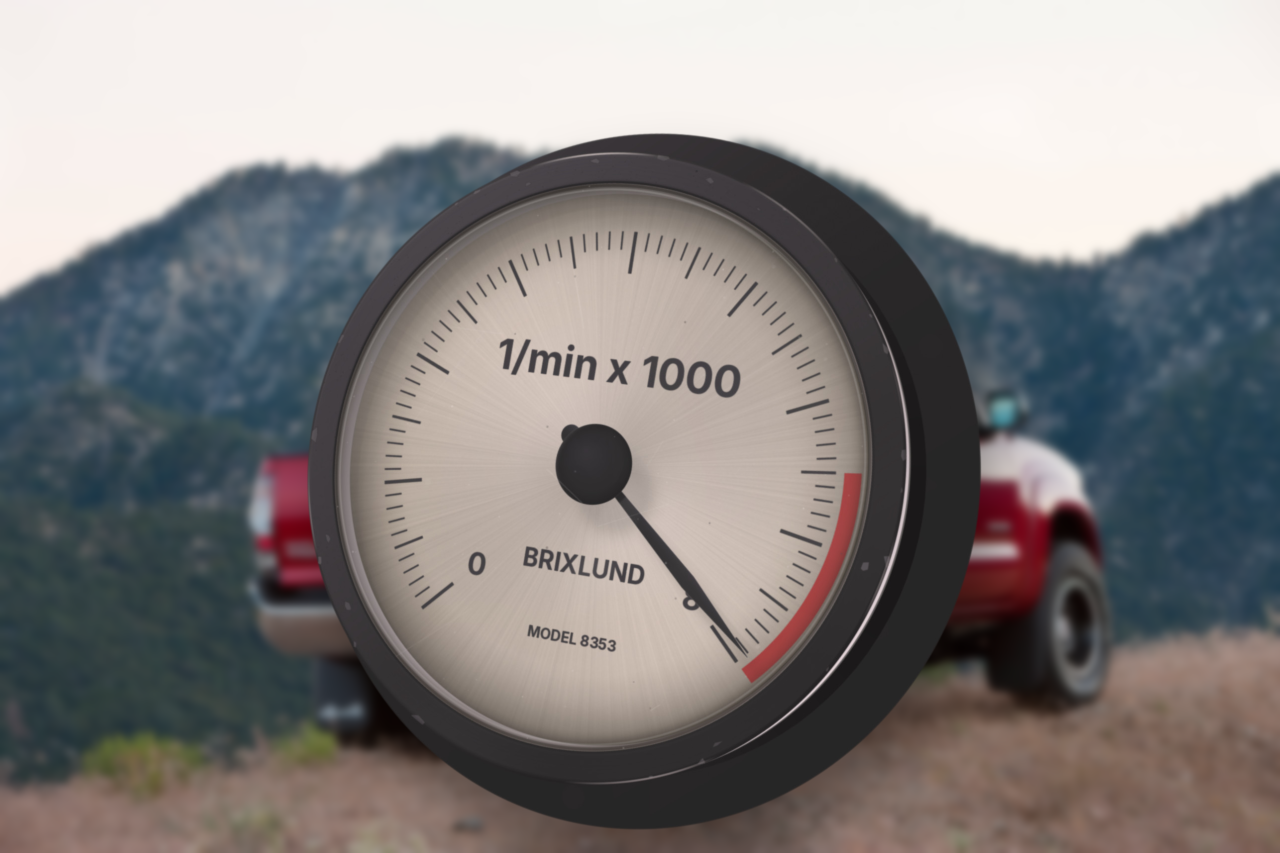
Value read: value=7900 unit=rpm
